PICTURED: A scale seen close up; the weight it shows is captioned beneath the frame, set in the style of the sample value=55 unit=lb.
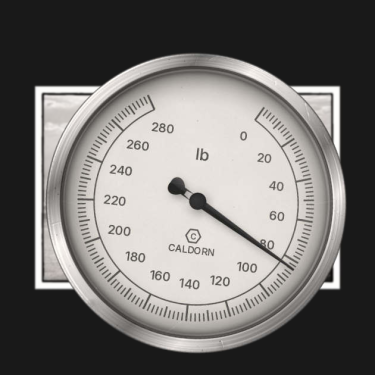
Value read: value=84 unit=lb
